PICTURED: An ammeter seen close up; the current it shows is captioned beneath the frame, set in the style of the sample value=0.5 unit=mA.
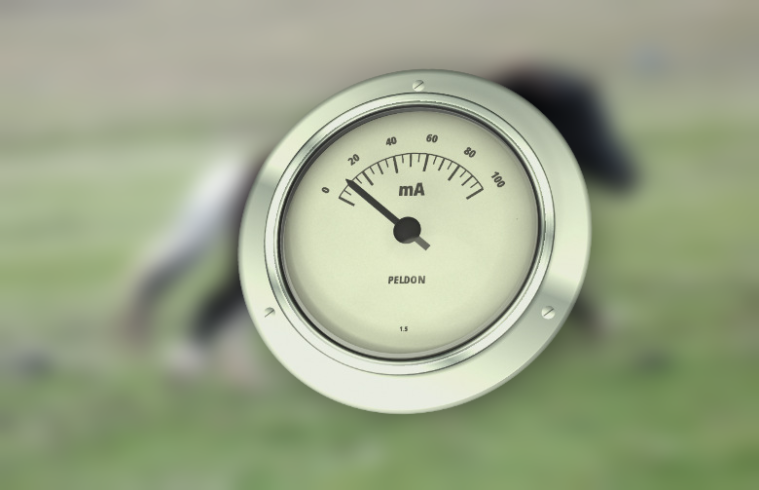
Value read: value=10 unit=mA
